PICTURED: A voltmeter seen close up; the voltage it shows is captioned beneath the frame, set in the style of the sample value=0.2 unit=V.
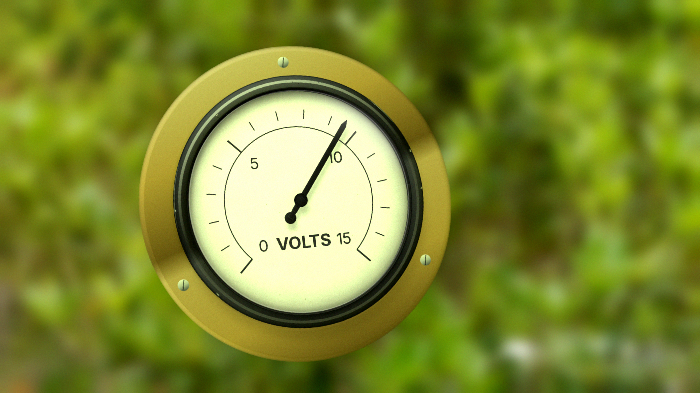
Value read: value=9.5 unit=V
